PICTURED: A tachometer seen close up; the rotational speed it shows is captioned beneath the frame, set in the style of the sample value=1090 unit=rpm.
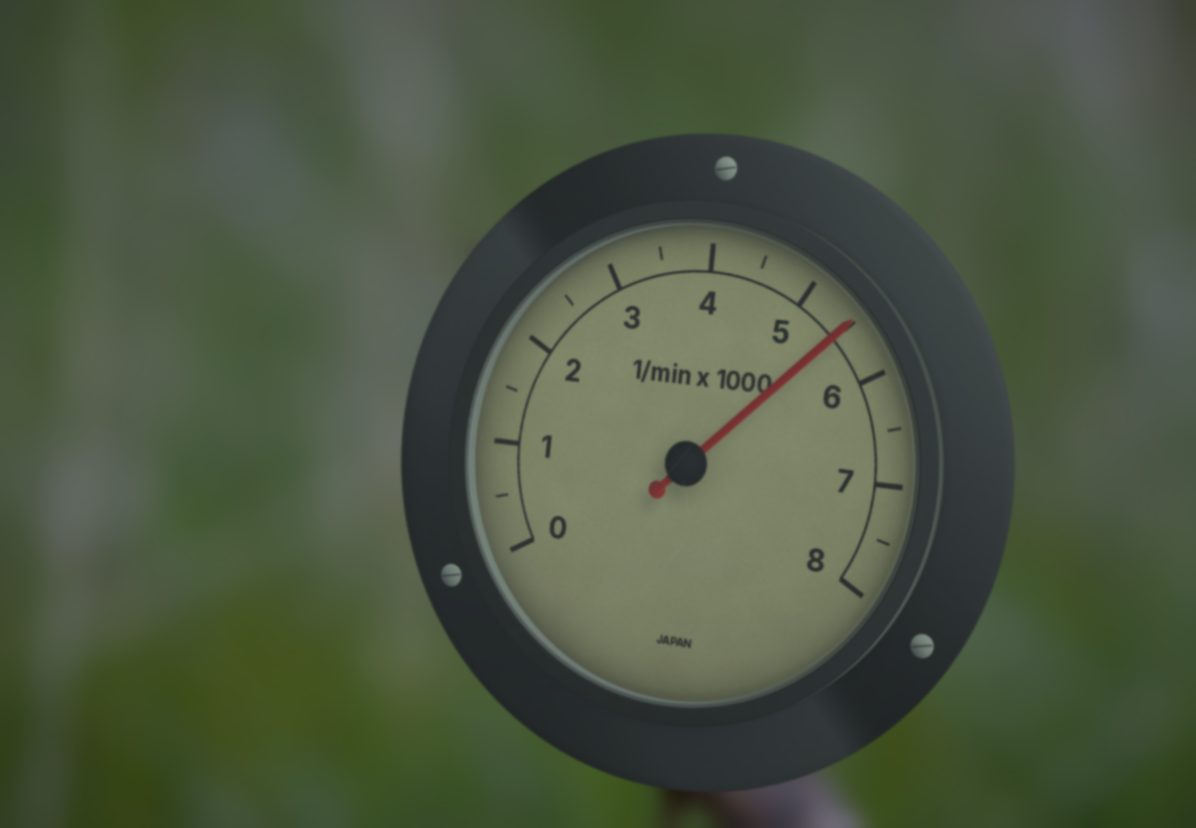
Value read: value=5500 unit=rpm
